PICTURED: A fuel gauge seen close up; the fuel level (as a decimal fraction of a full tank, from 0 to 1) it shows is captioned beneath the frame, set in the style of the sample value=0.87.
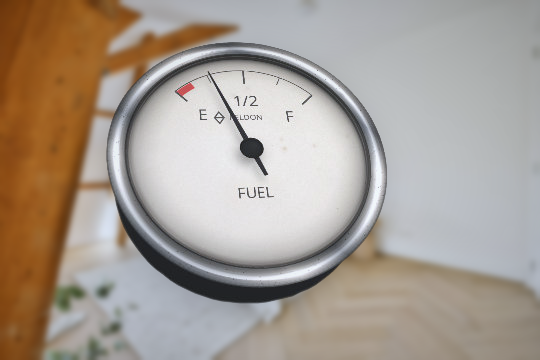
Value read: value=0.25
